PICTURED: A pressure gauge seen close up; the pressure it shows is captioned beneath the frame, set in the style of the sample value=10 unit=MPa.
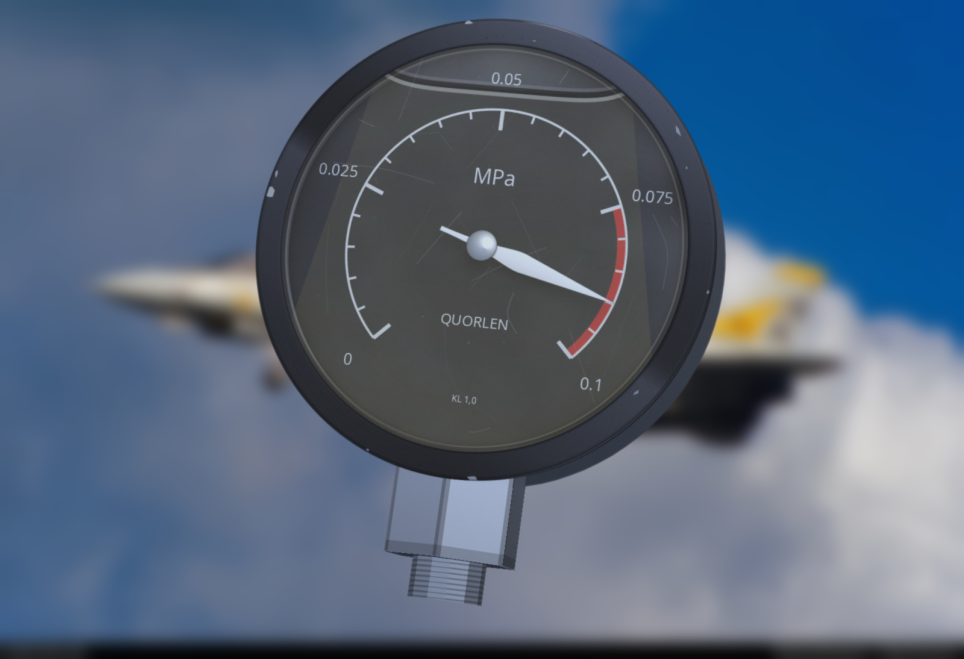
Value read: value=0.09 unit=MPa
